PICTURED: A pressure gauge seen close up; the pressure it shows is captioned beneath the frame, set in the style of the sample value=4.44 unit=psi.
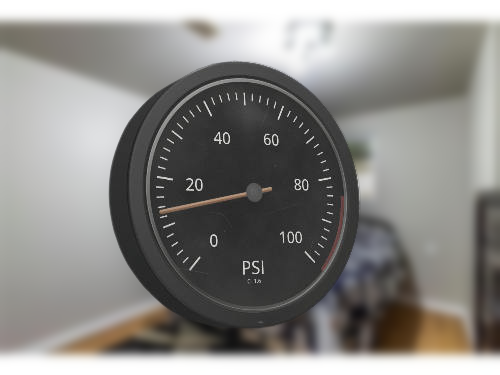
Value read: value=13 unit=psi
